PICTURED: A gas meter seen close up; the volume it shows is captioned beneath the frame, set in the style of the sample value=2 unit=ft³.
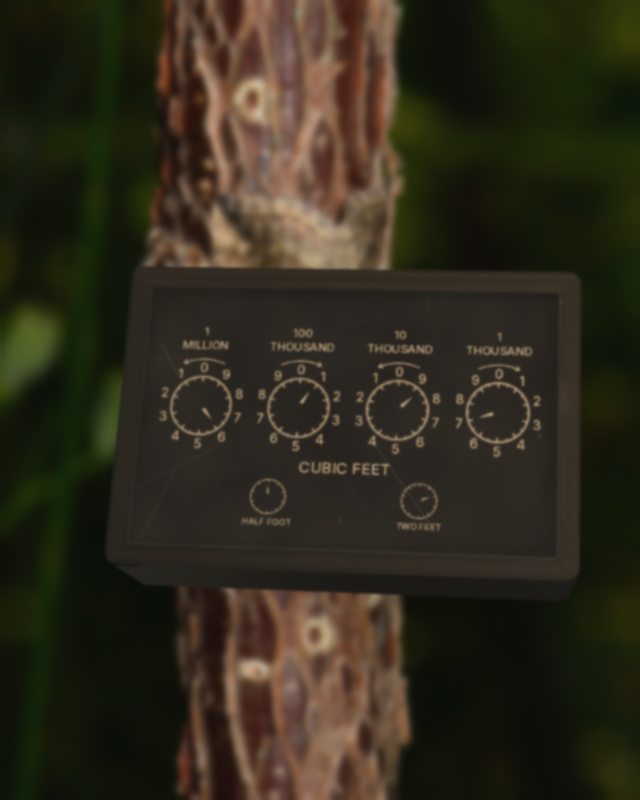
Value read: value=608700 unit=ft³
